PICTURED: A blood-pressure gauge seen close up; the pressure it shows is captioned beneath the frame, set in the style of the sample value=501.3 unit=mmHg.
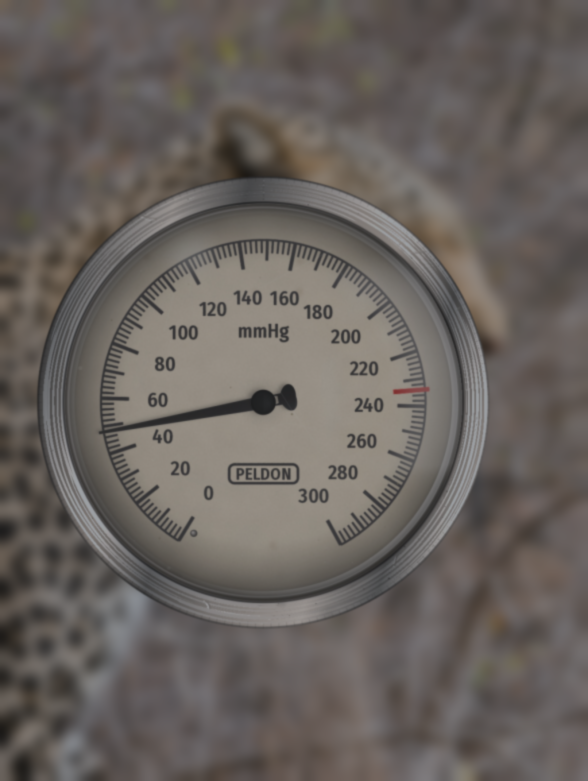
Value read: value=48 unit=mmHg
